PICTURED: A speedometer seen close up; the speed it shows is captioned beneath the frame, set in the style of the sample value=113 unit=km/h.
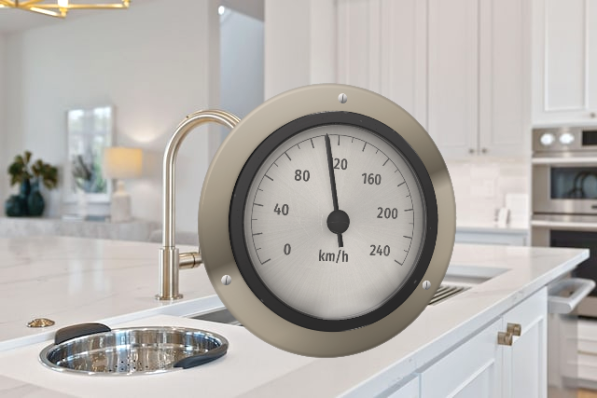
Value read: value=110 unit=km/h
